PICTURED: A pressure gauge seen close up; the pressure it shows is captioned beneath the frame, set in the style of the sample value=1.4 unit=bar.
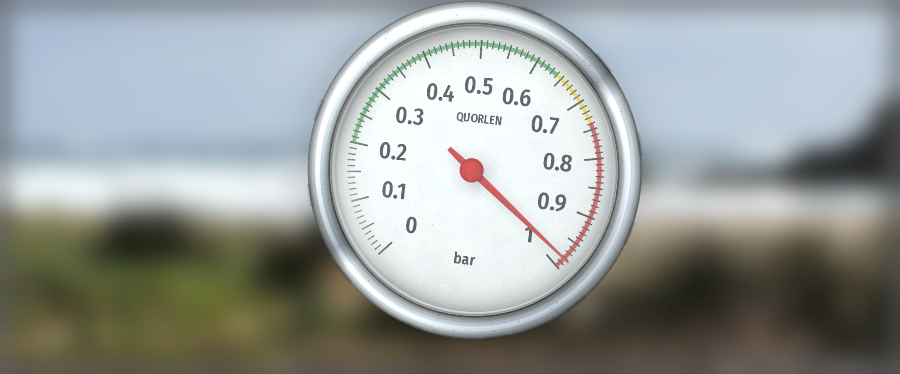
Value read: value=0.98 unit=bar
